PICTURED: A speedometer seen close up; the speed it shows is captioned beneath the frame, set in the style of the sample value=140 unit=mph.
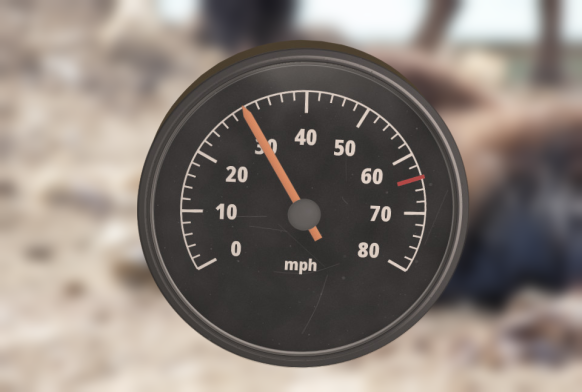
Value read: value=30 unit=mph
